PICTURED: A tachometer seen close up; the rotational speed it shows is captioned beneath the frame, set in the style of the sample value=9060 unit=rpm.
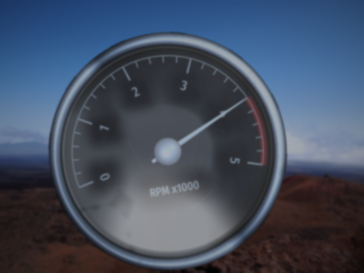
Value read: value=4000 unit=rpm
